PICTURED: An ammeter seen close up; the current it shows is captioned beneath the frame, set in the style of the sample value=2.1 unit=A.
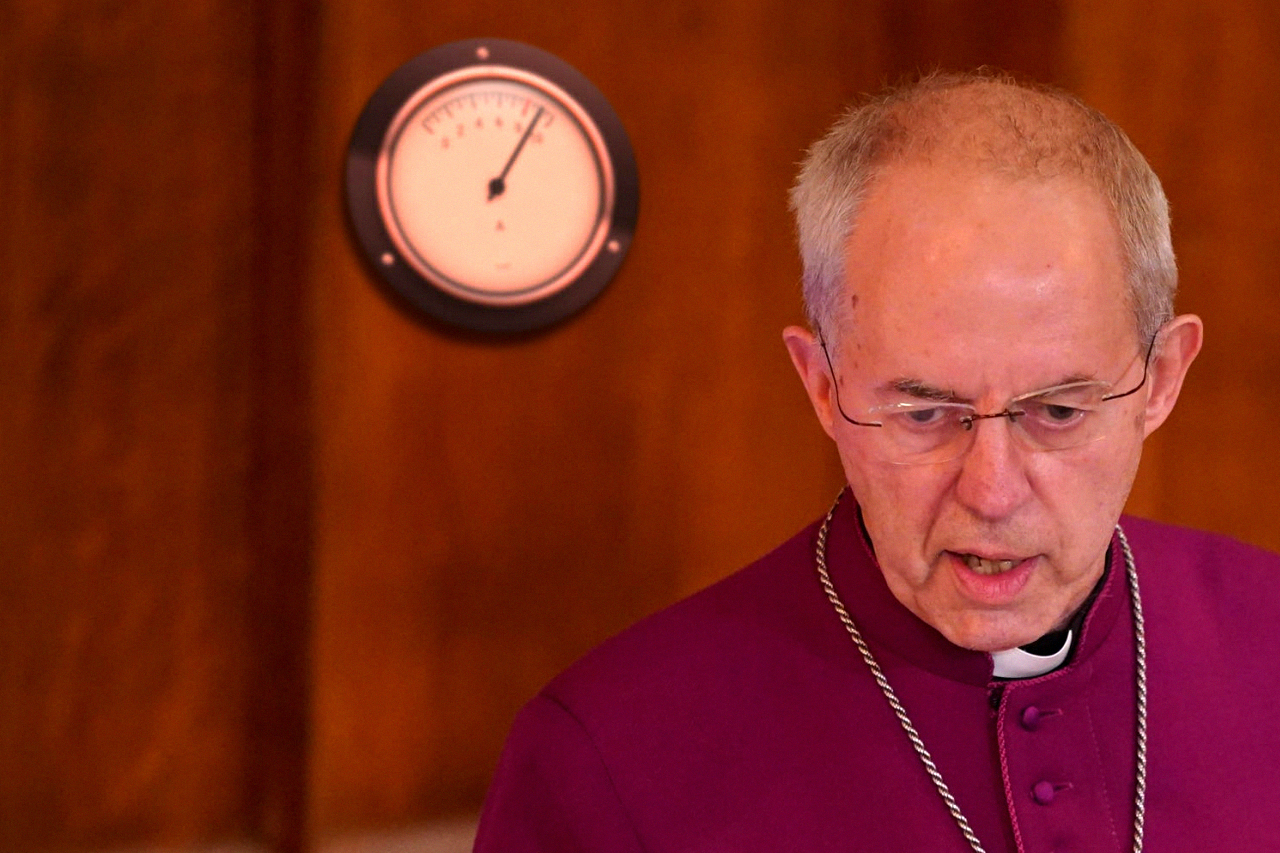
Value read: value=9 unit=A
